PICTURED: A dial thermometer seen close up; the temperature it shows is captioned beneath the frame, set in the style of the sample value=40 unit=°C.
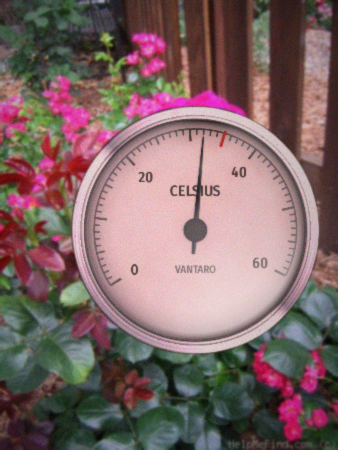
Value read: value=32 unit=°C
